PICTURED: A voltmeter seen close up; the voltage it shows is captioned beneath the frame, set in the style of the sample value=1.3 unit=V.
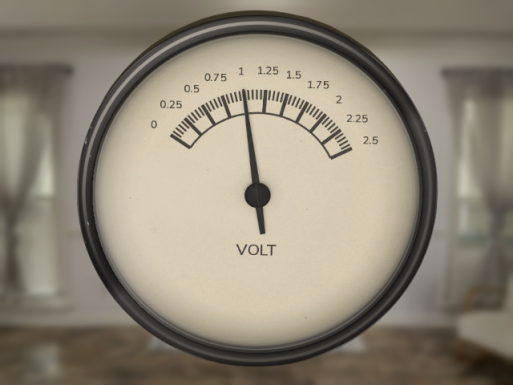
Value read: value=1 unit=V
